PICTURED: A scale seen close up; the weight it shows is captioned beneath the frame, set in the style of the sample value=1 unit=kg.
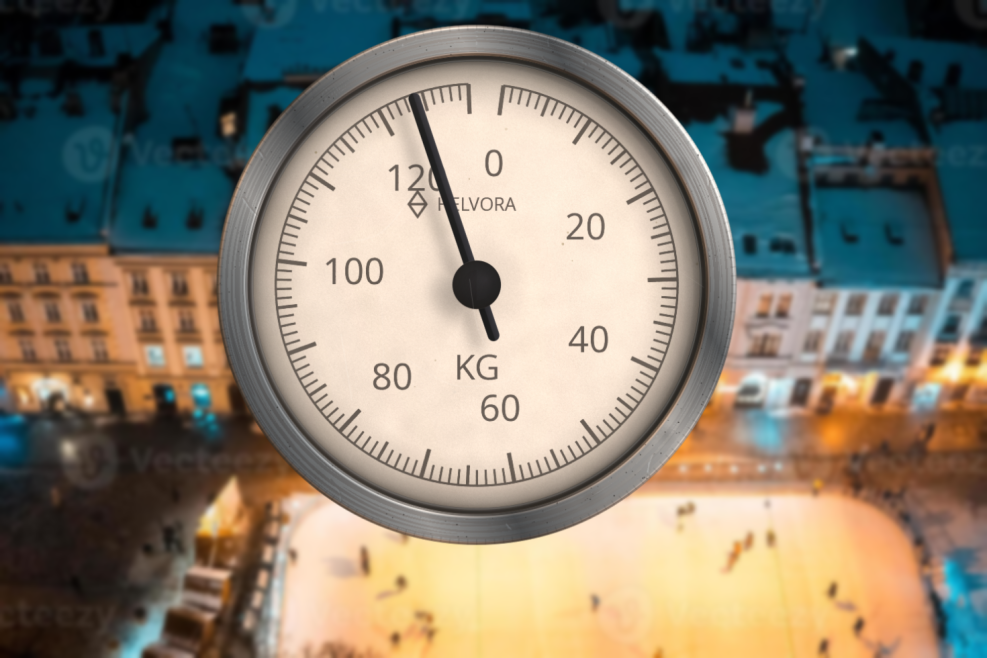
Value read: value=124 unit=kg
